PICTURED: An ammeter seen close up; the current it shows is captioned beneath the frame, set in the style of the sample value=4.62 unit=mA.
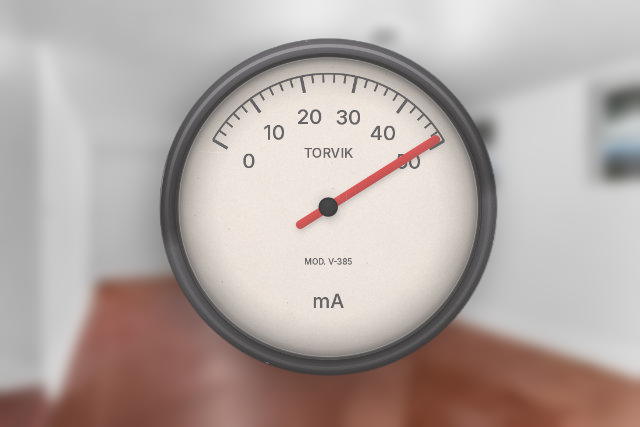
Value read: value=49 unit=mA
